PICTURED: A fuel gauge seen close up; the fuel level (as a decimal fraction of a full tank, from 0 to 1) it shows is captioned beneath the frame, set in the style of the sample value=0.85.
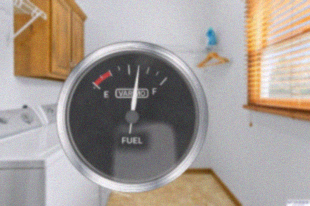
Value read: value=0.625
